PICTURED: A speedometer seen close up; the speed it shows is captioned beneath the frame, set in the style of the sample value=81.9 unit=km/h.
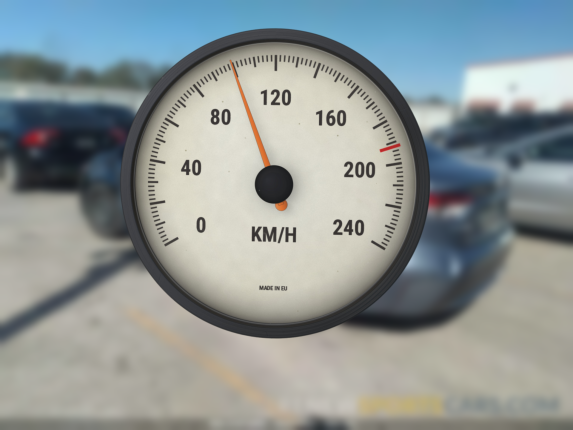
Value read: value=100 unit=km/h
